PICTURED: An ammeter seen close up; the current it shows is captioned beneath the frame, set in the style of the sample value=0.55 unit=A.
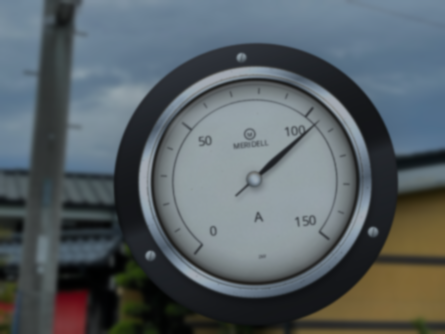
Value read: value=105 unit=A
